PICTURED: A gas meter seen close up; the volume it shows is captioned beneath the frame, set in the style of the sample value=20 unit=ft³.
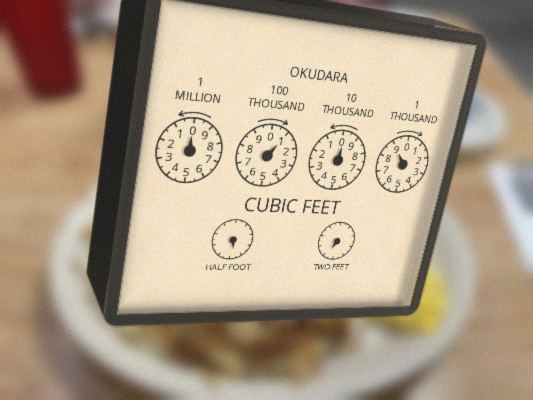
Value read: value=9900 unit=ft³
